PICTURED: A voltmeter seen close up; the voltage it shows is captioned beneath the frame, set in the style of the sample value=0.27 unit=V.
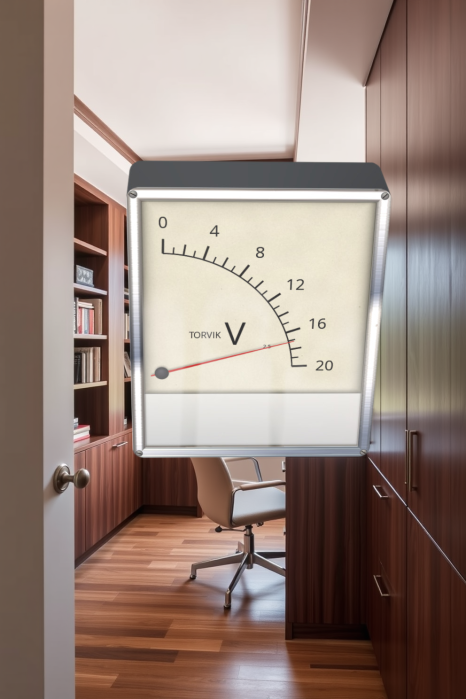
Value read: value=17 unit=V
